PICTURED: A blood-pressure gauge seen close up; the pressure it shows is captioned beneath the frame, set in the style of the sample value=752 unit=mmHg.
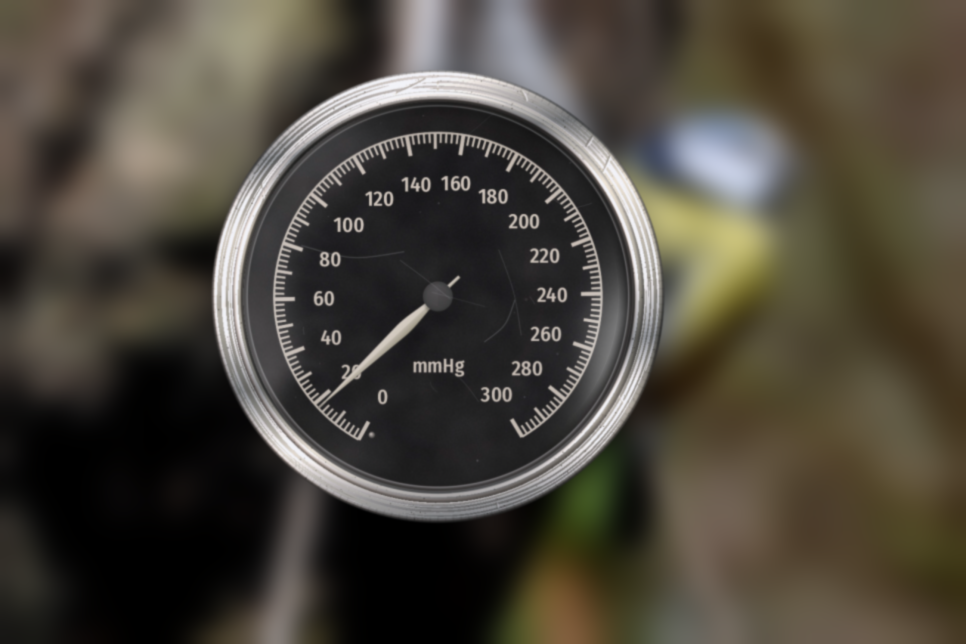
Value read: value=18 unit=mmHg
